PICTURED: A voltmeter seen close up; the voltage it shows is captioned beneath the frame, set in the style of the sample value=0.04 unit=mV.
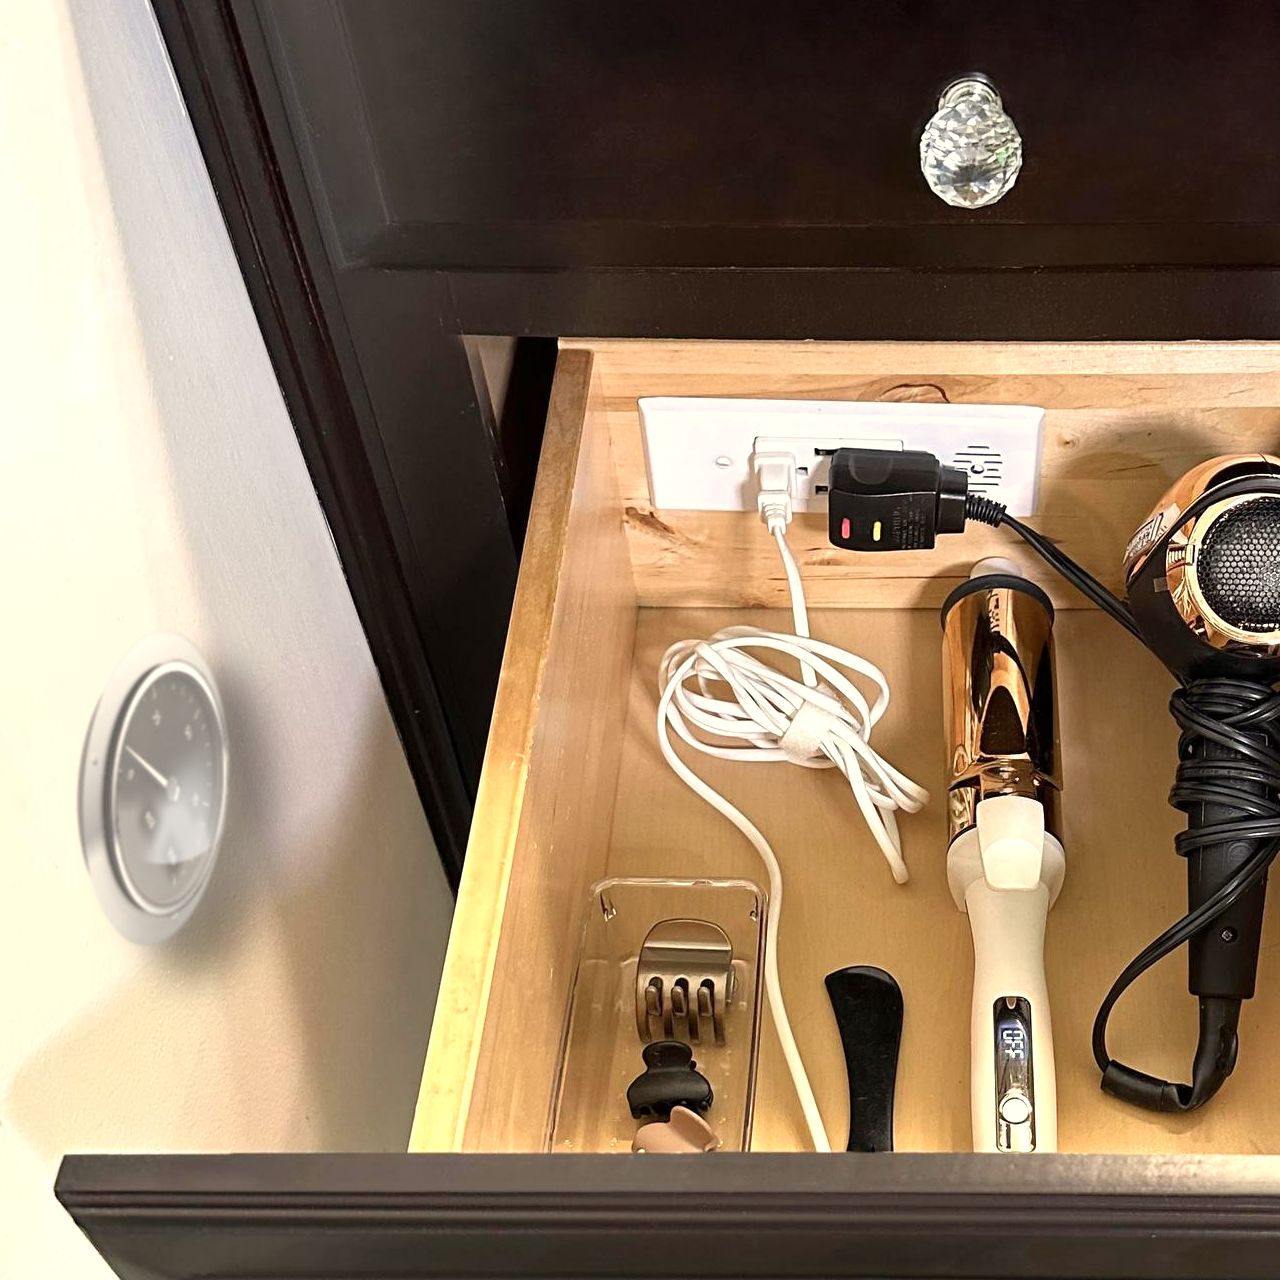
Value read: value=5 unit=mV
